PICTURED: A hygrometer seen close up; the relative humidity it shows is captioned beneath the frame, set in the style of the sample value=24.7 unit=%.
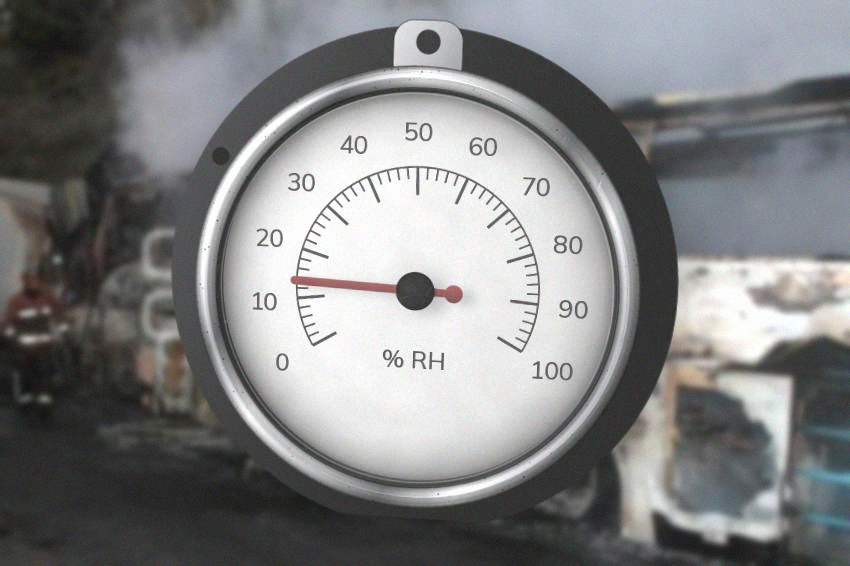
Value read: value=14 unit=%
